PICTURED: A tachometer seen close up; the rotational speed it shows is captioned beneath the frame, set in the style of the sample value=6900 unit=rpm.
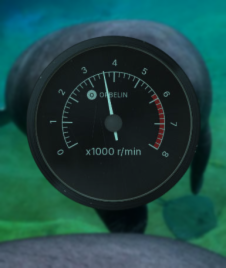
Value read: value=3600 unit=rpm
